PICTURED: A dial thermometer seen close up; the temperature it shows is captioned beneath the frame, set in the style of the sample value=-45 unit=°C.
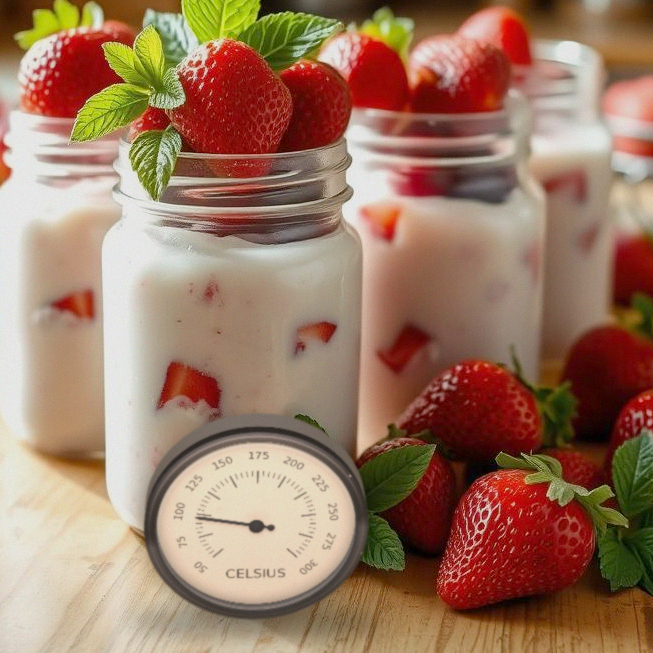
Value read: value=100 unit=°C
